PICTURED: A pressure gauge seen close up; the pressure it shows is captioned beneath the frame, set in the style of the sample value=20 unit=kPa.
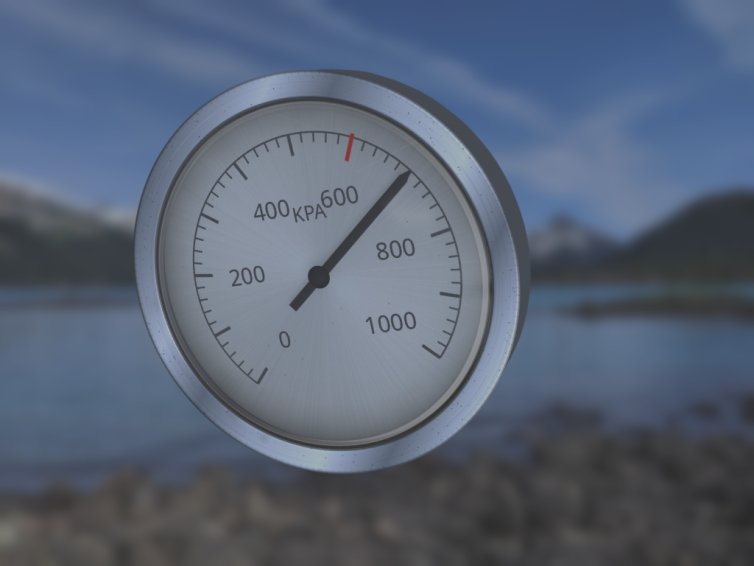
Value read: value=700 unit=kPa
